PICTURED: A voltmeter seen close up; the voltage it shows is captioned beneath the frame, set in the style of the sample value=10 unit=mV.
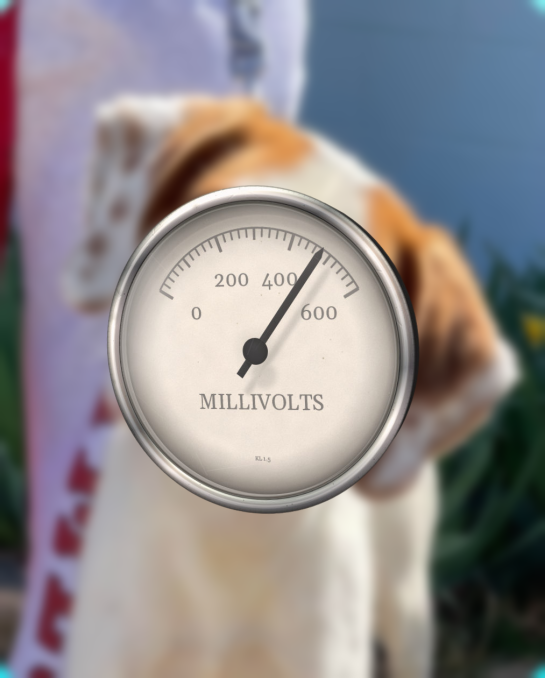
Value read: value=480 unit=mV
